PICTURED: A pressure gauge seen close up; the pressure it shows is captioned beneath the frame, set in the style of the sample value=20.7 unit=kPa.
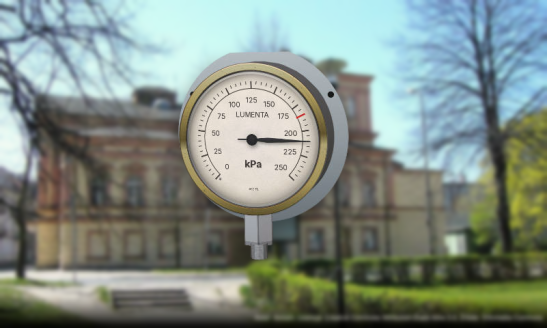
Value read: value=210 unit=kPa
